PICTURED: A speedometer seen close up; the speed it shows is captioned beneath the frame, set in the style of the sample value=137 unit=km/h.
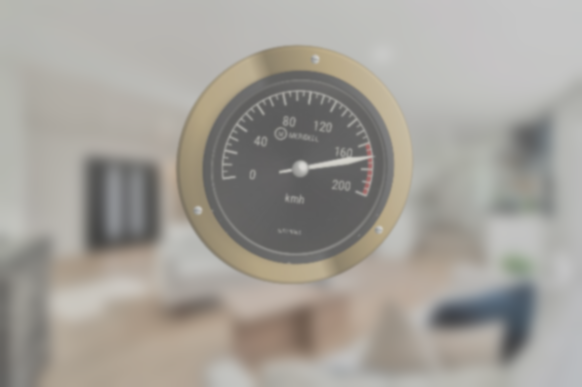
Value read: value=170 unit=km/h
